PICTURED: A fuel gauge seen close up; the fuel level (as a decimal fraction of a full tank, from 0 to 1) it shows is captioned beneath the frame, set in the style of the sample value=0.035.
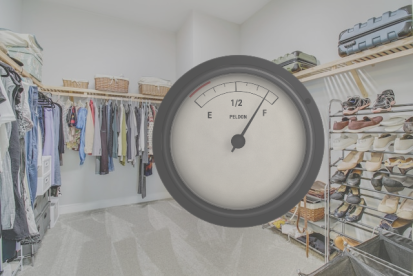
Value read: value=0.875
